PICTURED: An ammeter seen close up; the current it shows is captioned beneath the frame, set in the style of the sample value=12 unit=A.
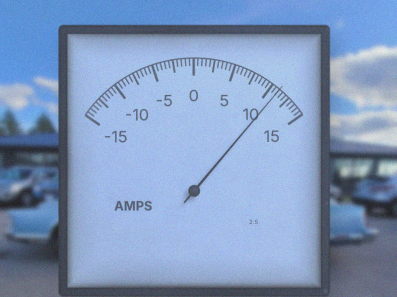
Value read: value=11 unit=A
